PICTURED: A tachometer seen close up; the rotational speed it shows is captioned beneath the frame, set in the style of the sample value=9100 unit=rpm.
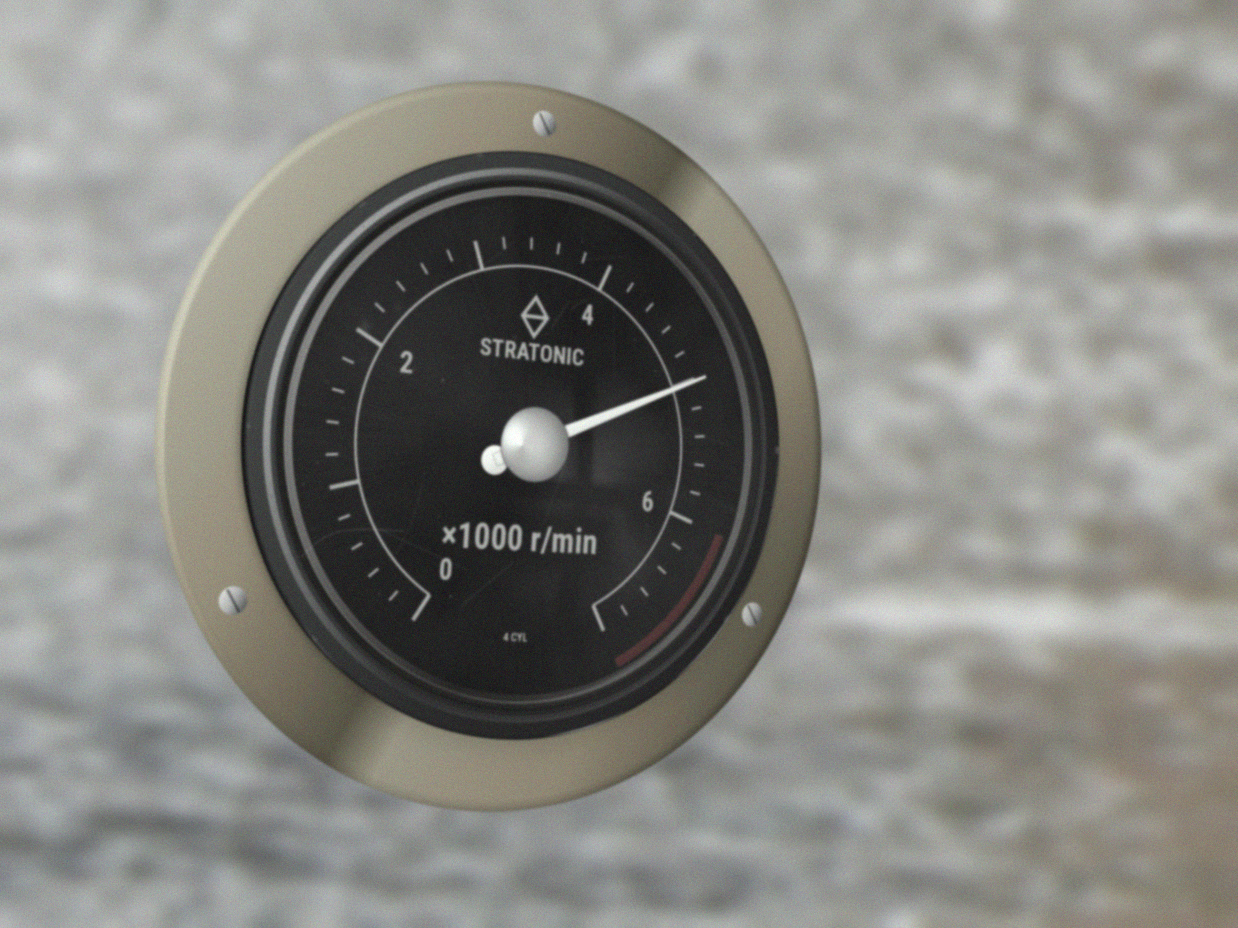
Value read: value=5000 unit=rpm
